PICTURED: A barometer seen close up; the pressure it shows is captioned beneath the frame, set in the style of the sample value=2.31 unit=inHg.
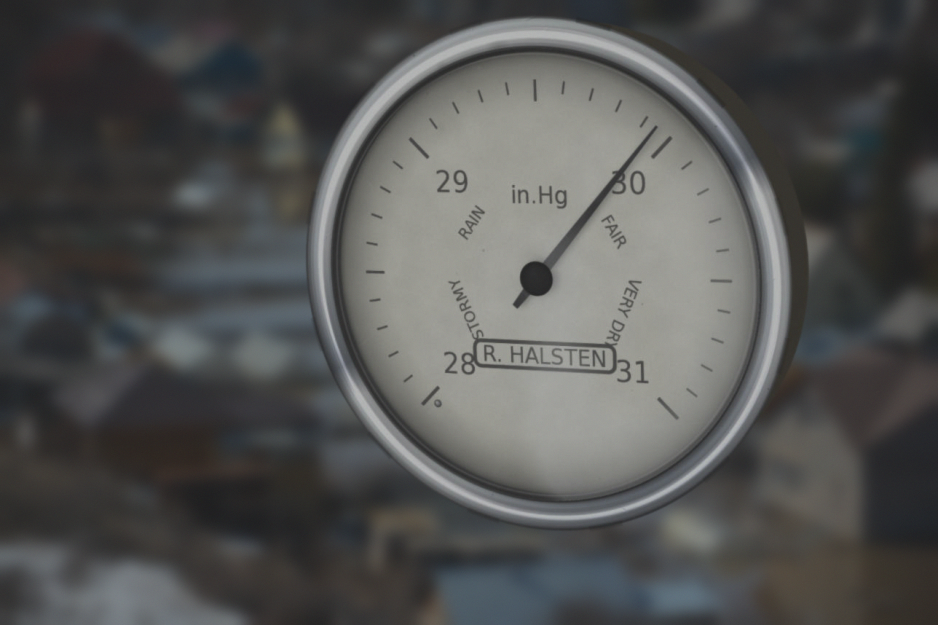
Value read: value=29.95 unit=inHg
